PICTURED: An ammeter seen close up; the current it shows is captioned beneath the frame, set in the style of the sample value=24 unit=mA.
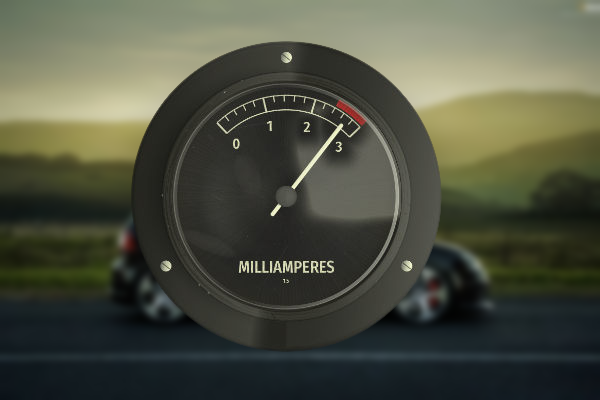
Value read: value=2.7 unit=mA
